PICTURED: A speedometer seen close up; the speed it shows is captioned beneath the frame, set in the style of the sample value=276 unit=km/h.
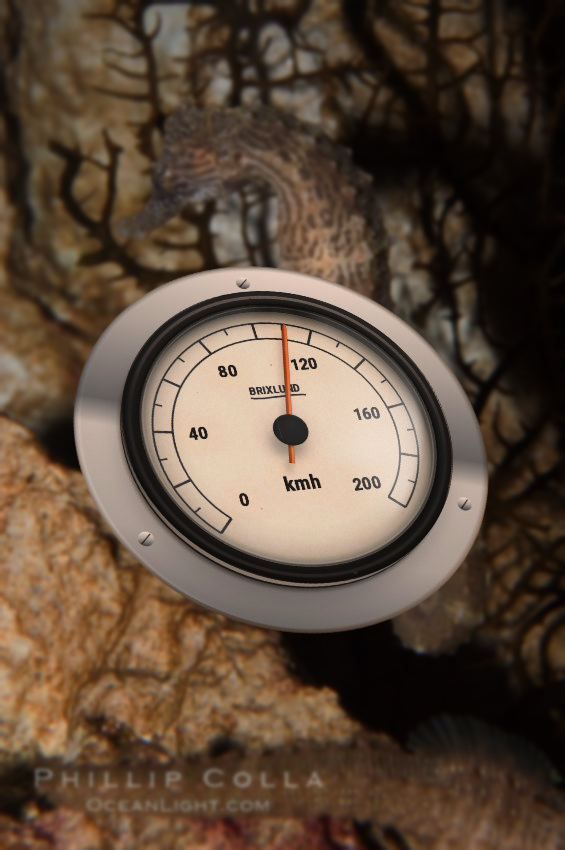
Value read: value=110 unit=km/h
